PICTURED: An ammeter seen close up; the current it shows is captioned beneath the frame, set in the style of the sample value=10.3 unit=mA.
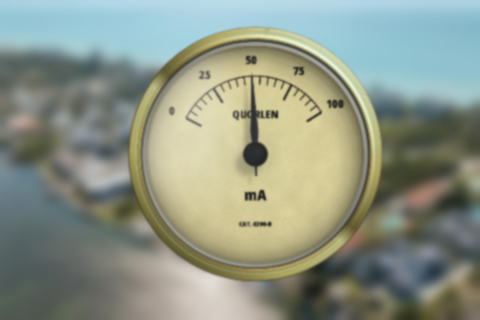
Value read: value=50 unit=mA
